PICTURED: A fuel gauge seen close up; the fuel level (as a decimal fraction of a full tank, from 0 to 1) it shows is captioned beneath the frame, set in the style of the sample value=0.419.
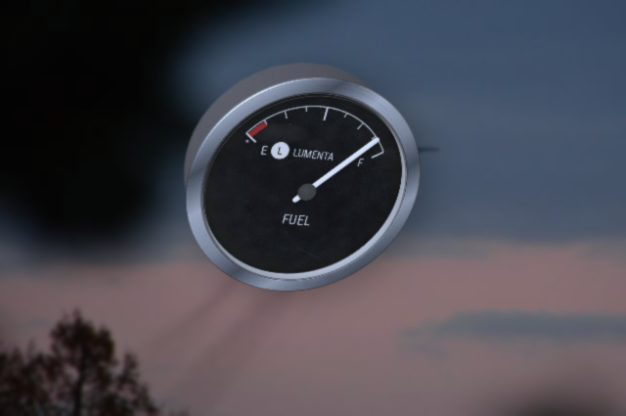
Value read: value=0.875
